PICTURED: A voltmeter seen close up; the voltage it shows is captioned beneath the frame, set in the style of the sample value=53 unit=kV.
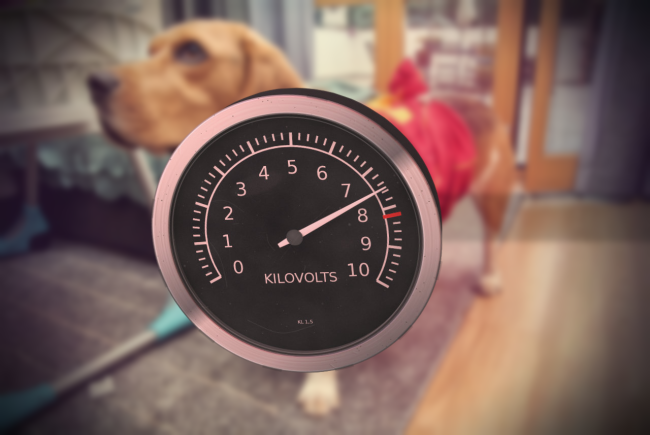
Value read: value=7.5 unit=kV
